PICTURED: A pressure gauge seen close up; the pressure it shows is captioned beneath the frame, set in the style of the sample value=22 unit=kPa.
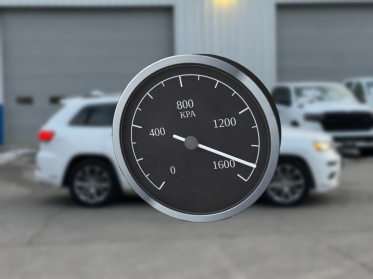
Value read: value=1500 unit=kPa
